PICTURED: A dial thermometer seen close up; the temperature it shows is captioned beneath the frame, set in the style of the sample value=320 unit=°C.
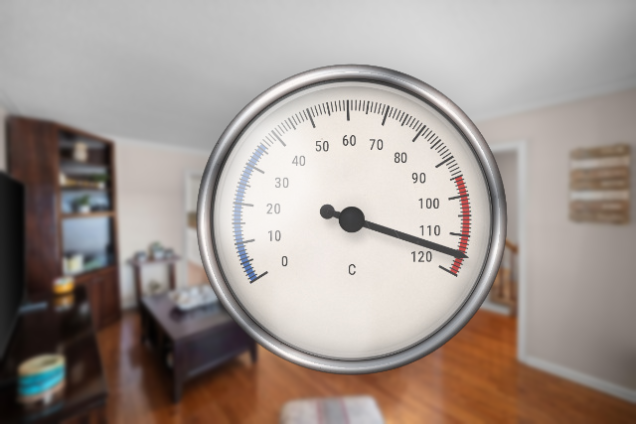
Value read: value=115 unit=°C
